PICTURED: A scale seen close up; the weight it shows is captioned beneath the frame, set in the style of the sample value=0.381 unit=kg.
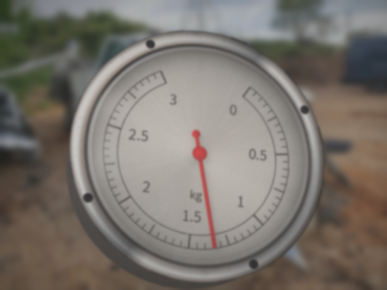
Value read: value=1.35 unit=kg
